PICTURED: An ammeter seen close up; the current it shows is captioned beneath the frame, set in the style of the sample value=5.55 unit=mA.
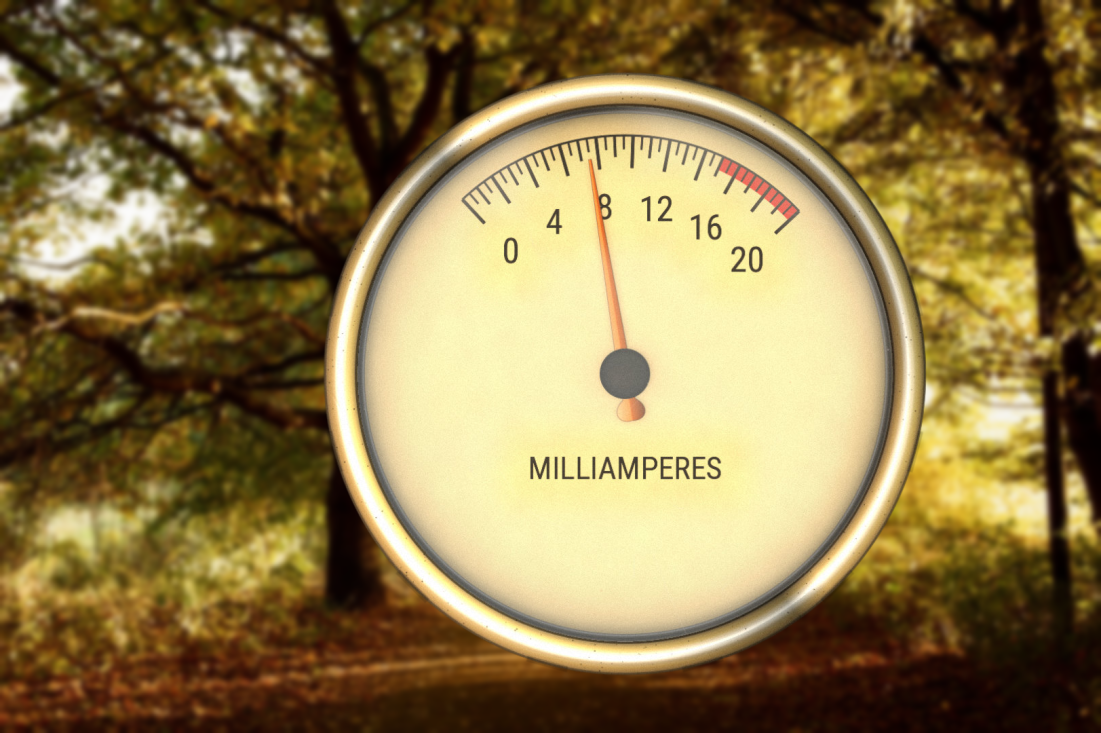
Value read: value=7.5 unit=mA
